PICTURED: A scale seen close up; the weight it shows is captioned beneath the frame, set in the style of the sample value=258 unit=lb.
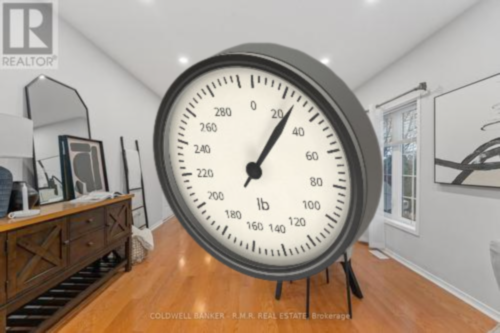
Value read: value=28 unit=lb
